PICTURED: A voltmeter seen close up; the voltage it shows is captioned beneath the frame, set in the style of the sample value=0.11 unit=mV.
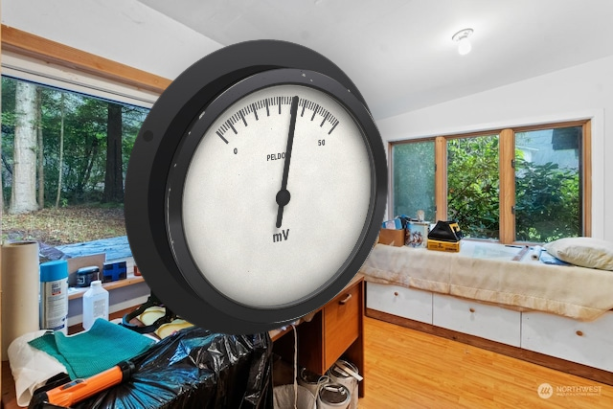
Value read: value=30 unit=mV
